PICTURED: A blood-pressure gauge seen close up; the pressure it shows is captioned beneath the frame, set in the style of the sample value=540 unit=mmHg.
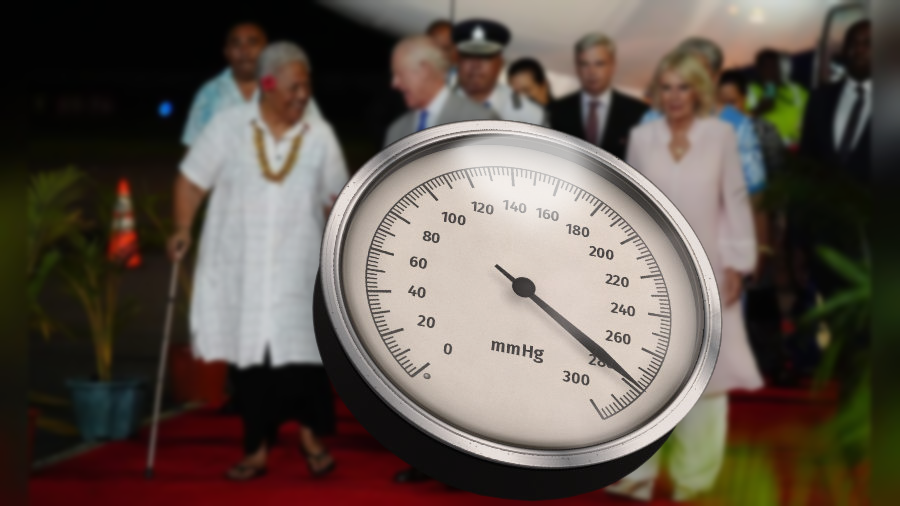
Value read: value=280 unit=mmHg
